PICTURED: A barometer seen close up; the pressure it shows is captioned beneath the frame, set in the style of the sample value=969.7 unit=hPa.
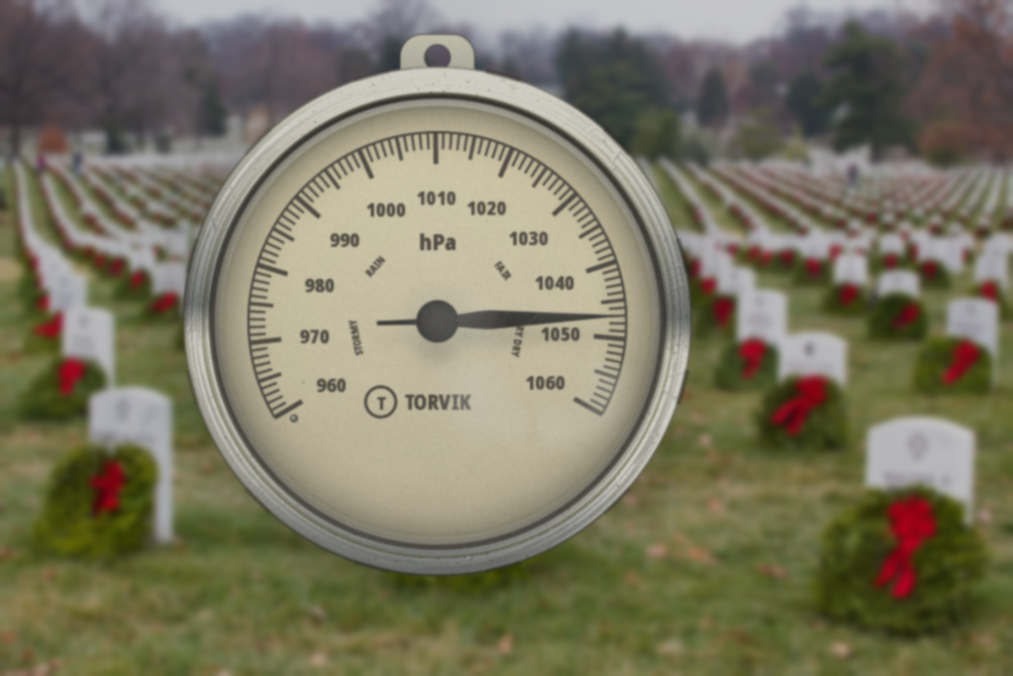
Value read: value=1047 unit=hPa
